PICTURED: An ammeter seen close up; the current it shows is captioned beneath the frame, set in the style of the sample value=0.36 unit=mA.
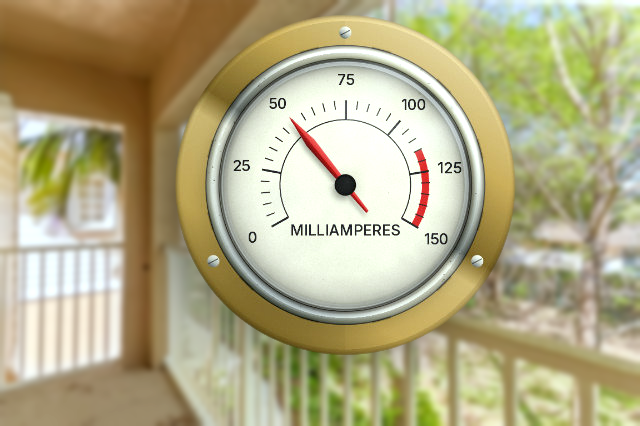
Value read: value=50 unit=mA
